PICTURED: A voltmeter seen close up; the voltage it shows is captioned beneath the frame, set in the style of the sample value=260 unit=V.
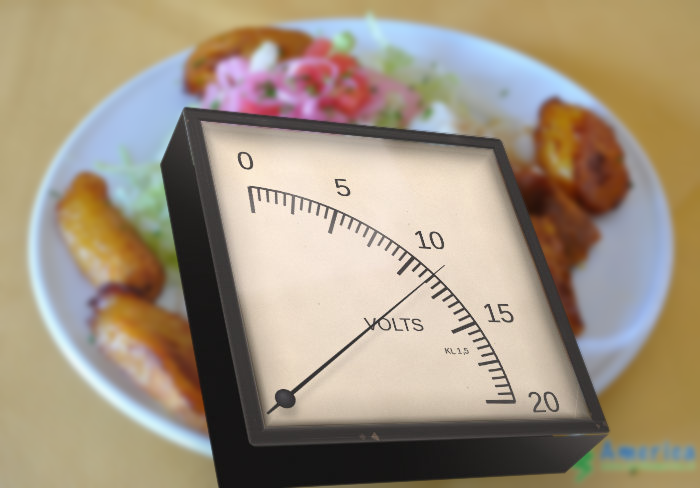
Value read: value=11.5 unit=V
